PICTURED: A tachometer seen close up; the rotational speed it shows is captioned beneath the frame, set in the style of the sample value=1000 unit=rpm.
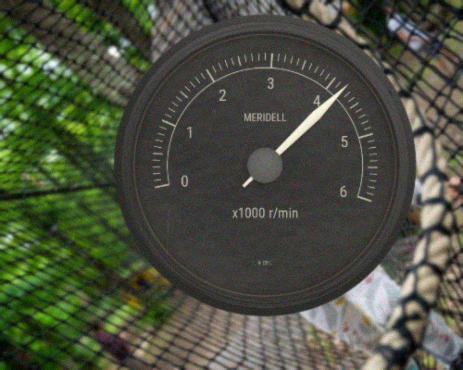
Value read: value=4200 unit=rpm
